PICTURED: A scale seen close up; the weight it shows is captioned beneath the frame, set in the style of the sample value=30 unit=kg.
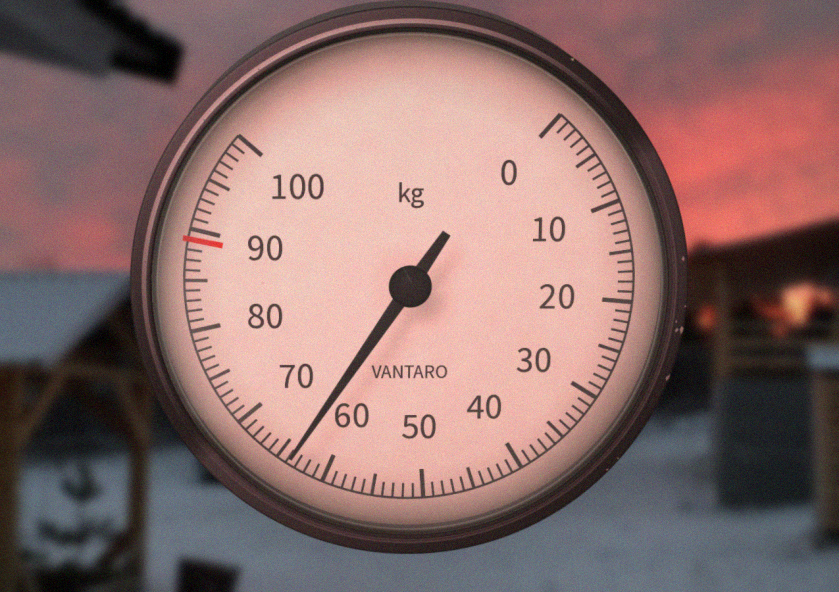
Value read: value=64 unit=kg
